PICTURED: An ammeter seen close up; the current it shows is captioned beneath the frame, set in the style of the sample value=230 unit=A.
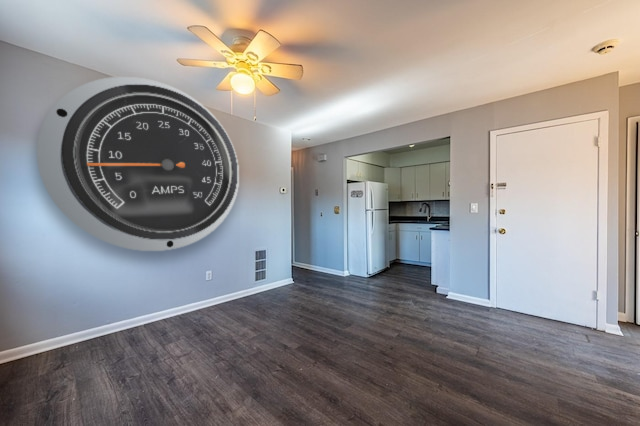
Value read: value=7.5 unit=A
